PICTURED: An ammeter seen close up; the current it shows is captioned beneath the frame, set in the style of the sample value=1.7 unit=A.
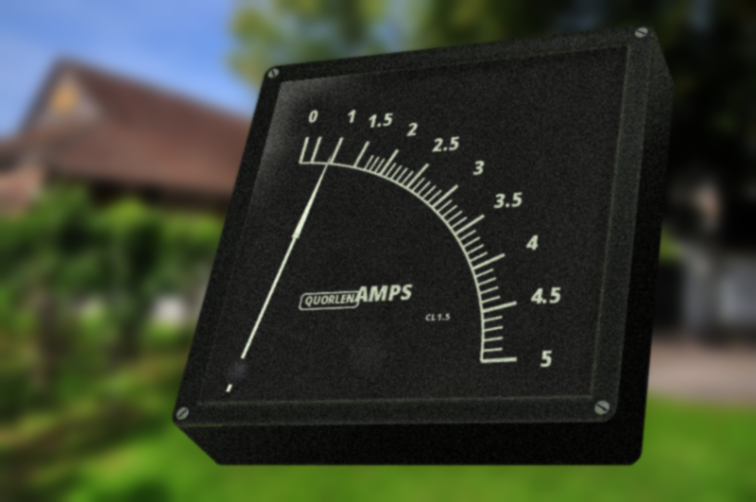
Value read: value=1 unit=A
